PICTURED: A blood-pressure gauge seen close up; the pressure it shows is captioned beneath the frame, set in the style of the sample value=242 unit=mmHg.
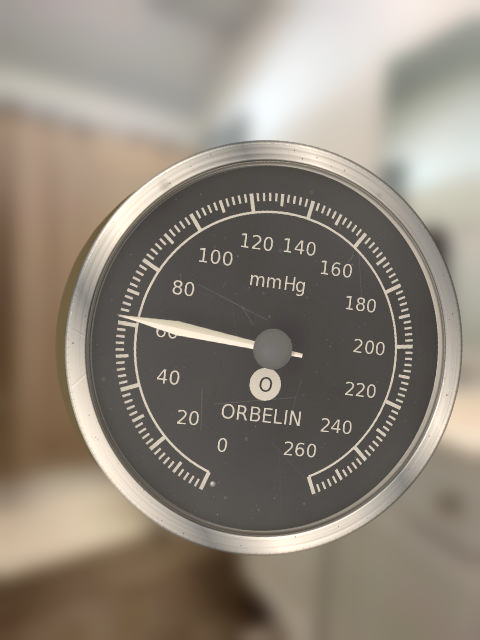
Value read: value=62 unit=mmHg
